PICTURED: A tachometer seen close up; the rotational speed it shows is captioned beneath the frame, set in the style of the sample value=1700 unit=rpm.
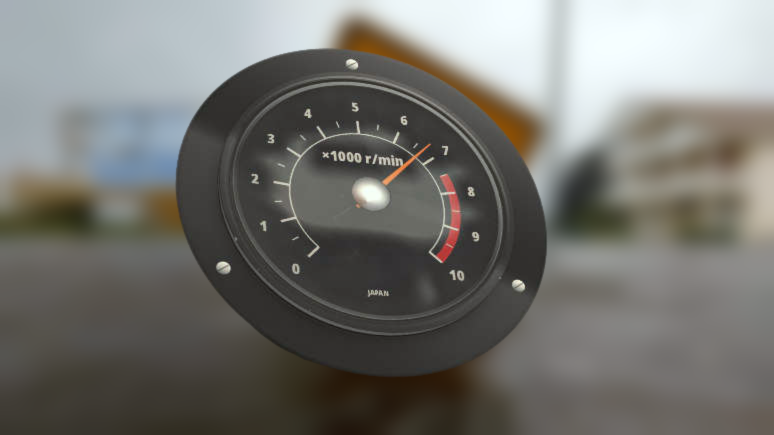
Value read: value=6750 unit=rpm
